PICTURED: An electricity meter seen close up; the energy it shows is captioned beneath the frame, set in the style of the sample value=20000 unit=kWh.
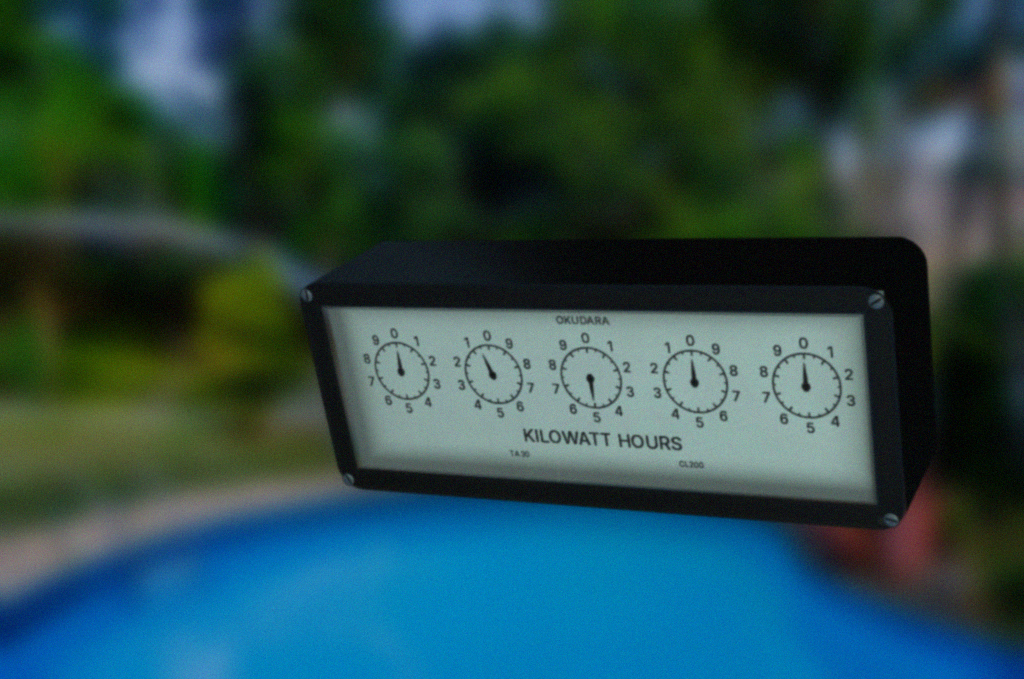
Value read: value=500 unit=kWh
